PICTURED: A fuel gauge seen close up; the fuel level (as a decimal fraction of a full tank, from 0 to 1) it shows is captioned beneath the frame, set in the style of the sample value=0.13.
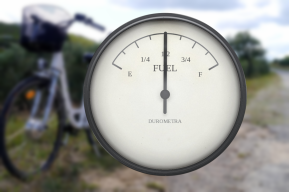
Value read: value=0.5
